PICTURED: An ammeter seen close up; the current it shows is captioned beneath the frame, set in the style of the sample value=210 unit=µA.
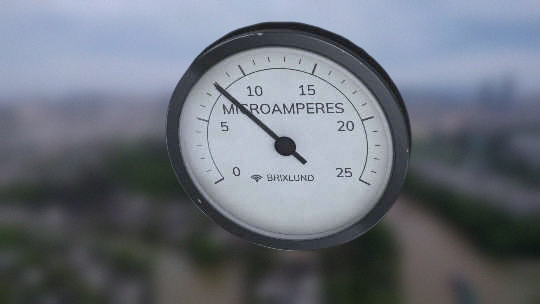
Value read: value=8 unit=µA
